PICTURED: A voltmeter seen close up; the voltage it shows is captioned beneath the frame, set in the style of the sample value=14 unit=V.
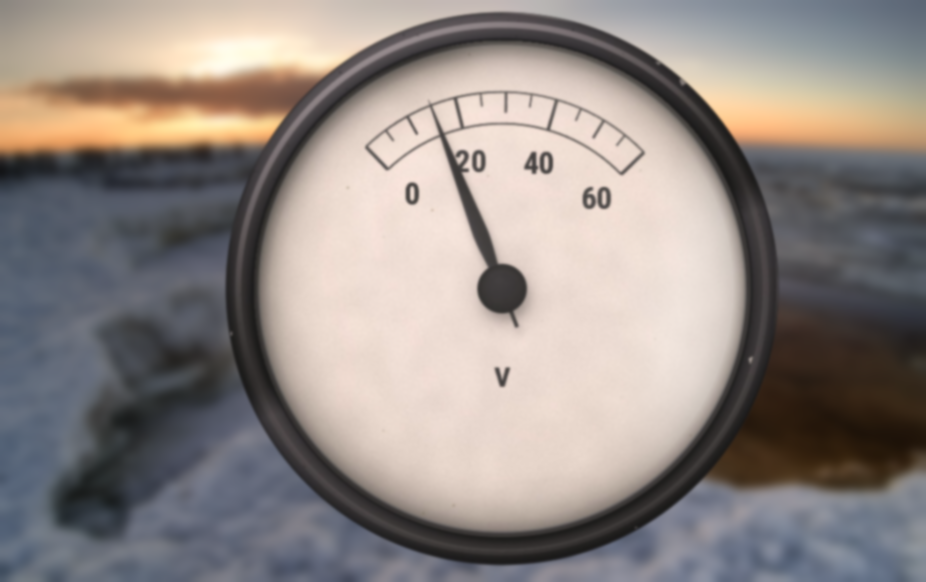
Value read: value=15 unit=V
